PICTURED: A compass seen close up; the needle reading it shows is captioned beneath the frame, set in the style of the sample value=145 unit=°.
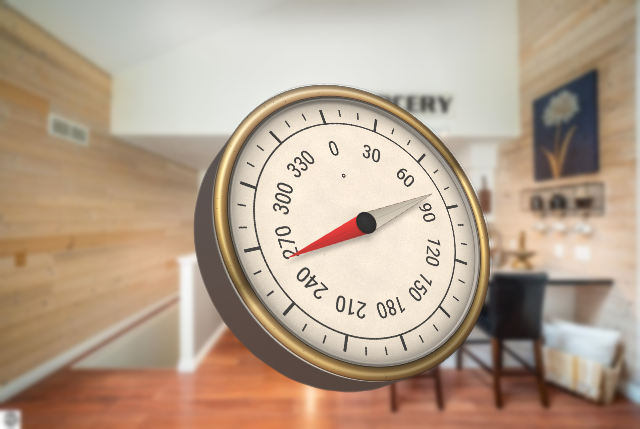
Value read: value=260 unit=°
